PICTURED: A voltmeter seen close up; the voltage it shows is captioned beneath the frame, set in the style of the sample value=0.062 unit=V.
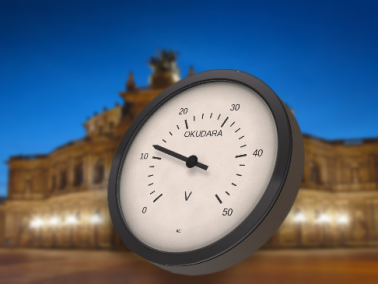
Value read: value=12 unit=V
